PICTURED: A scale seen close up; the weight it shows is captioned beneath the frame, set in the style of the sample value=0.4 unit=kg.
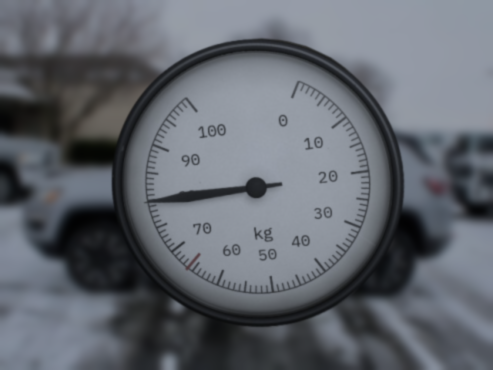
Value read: value=80 unit=kg
